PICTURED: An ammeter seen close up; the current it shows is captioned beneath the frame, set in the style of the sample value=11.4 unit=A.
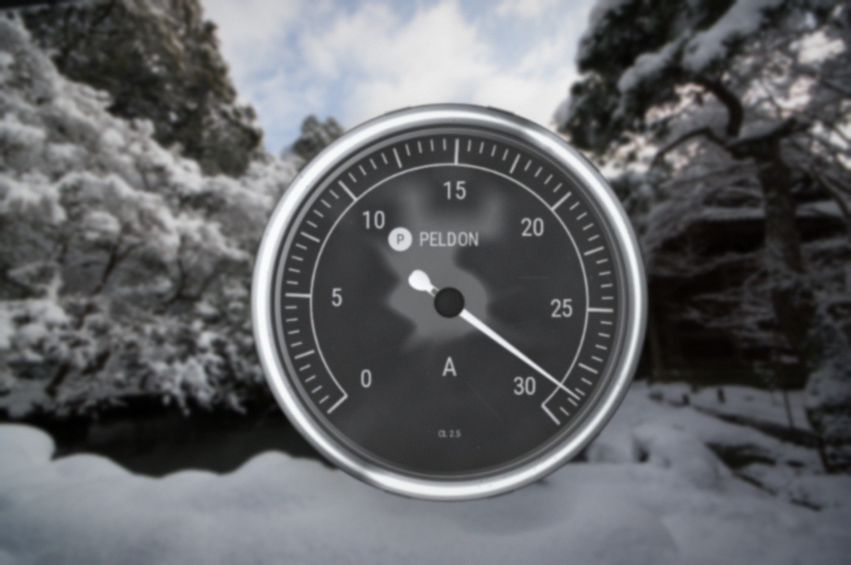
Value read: value=28.75 unit=A
